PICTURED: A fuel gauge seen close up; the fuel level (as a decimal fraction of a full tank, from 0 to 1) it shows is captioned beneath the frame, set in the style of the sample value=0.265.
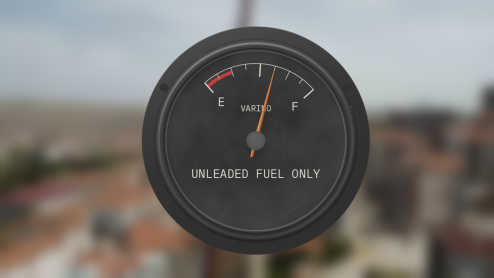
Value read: value=0.625
